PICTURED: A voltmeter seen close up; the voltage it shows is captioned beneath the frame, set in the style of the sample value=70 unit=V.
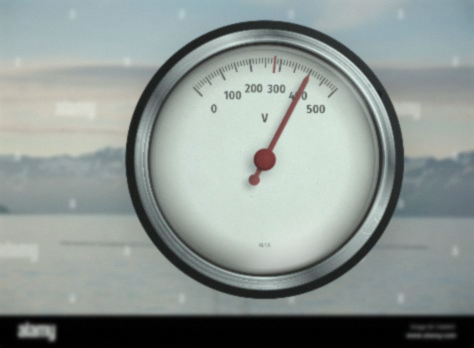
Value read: value=400 unit=V
